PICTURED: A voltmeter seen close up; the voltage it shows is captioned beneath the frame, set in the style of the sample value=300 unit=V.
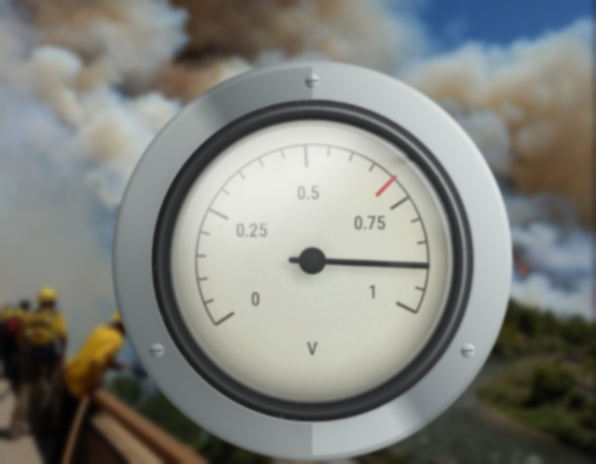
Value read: value=0.9 unit=V
